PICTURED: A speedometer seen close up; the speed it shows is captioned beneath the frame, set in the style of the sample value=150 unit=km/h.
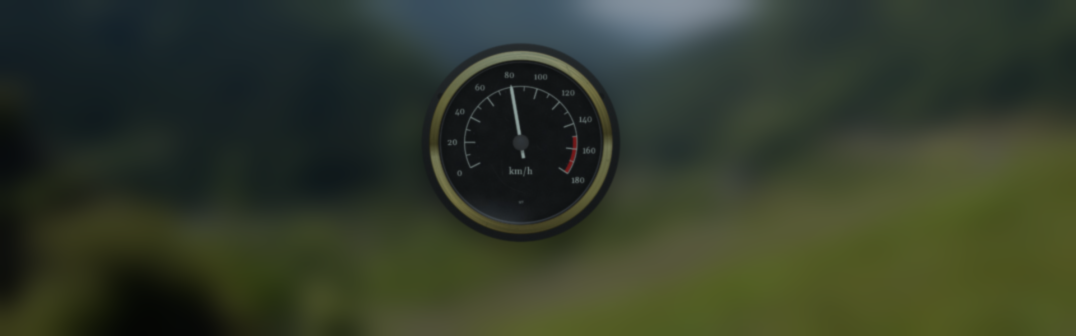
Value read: value=80 unit=km/h
